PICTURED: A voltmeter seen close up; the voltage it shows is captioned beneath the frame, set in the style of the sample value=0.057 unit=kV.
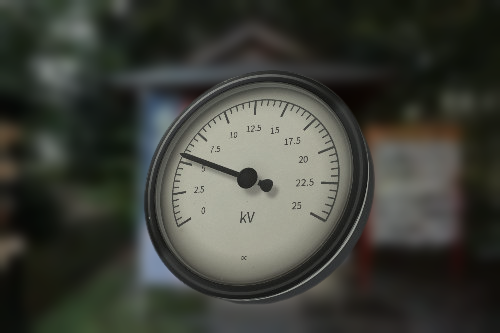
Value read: value=5.5 unit=kV
